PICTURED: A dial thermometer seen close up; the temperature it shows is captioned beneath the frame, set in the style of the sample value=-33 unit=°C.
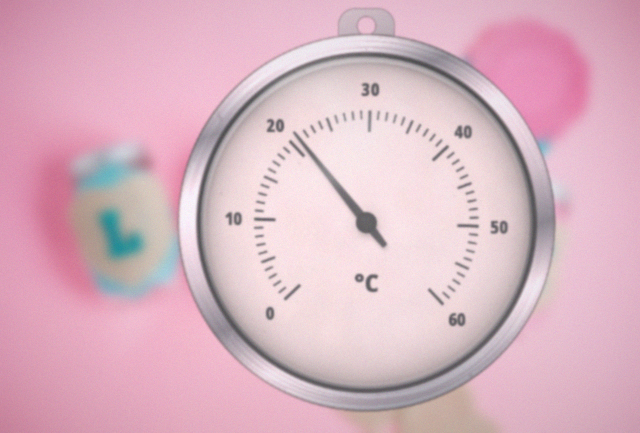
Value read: value=21 unit=°C
